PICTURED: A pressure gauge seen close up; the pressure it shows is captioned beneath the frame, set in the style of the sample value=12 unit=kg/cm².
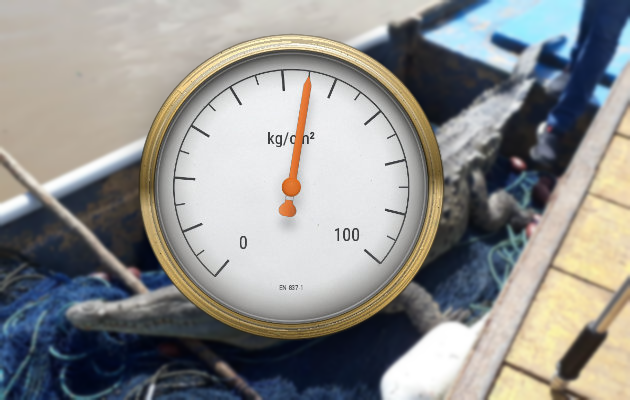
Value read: value=55 unit=kg/cm²
